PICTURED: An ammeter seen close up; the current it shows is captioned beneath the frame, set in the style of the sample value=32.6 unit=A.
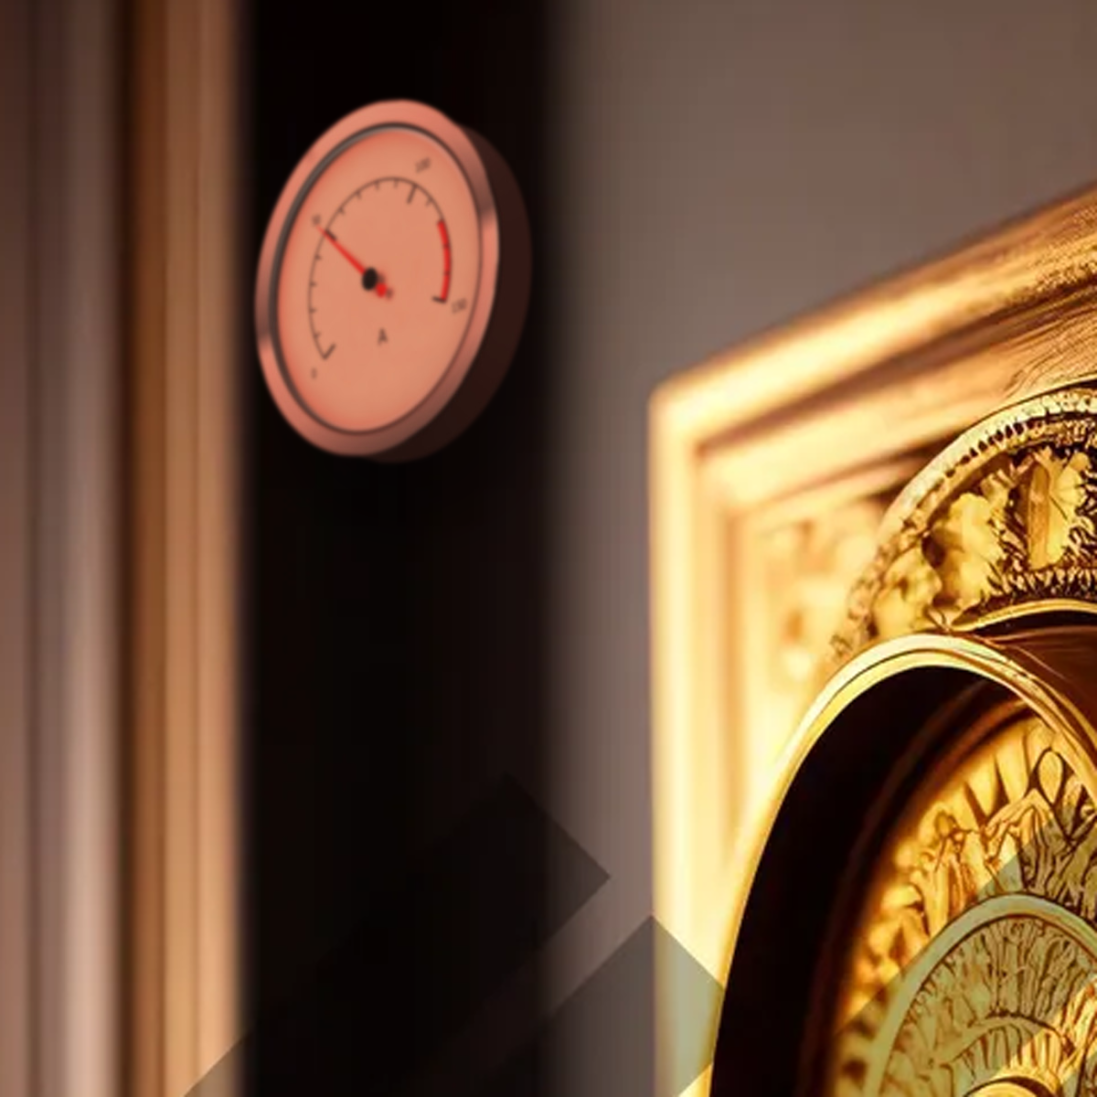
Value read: value=50 unit=A
